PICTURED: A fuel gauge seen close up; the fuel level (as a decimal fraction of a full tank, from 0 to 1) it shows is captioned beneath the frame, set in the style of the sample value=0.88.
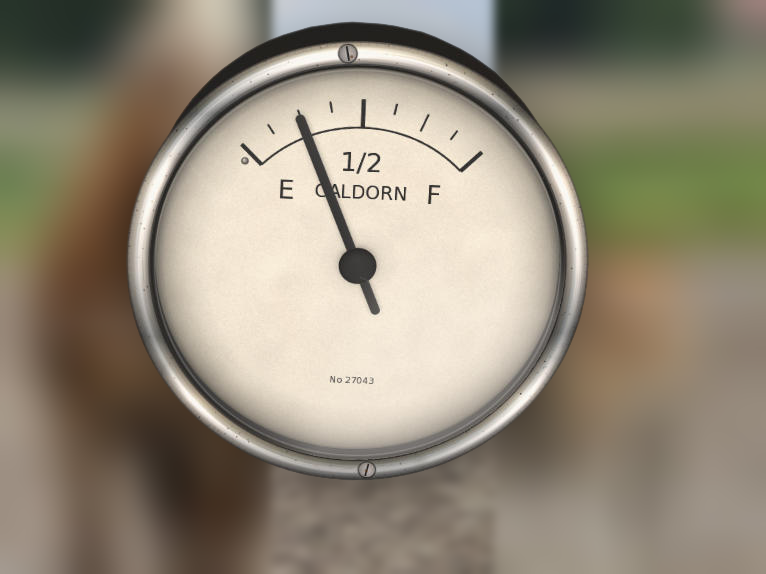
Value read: value=0.25
